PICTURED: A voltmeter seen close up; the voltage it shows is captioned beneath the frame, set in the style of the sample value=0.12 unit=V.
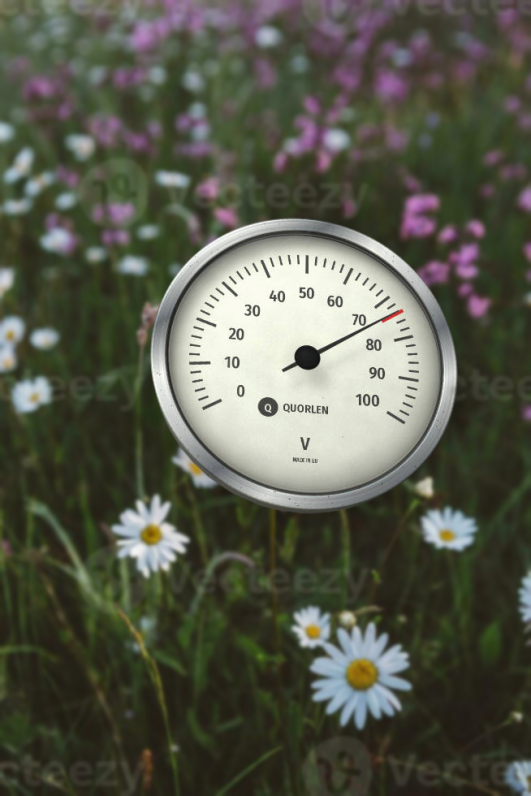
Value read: value=74 unit=V
